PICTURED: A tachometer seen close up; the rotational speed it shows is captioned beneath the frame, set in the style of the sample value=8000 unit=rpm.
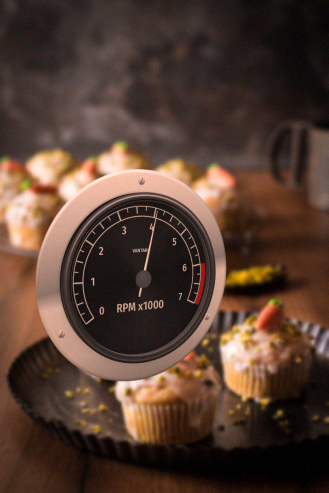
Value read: value=4000 unit=rpm
